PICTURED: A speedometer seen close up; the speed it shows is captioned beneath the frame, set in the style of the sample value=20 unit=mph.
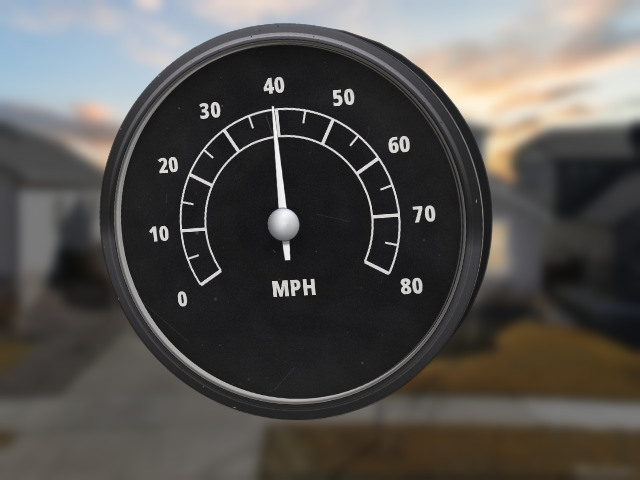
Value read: value=40 unit=mph
